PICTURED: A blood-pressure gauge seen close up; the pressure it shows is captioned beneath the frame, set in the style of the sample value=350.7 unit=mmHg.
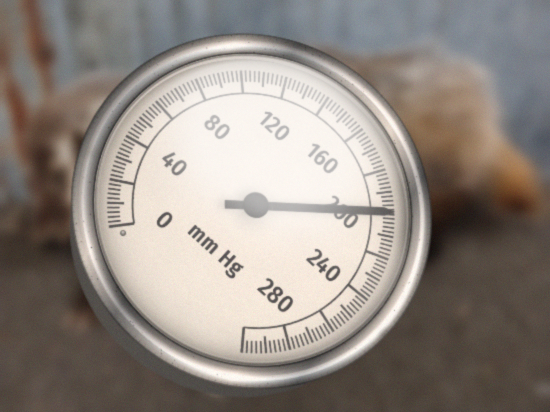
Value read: value=200 unit=mmHg
